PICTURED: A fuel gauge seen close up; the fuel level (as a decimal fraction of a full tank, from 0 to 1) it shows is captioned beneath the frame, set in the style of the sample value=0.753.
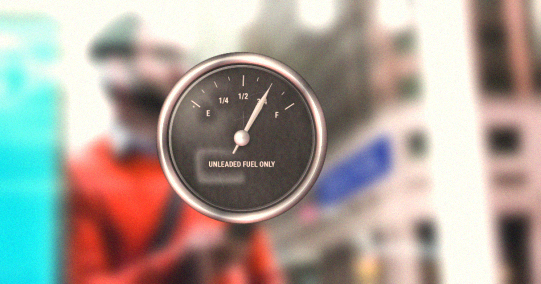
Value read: value=0.75
